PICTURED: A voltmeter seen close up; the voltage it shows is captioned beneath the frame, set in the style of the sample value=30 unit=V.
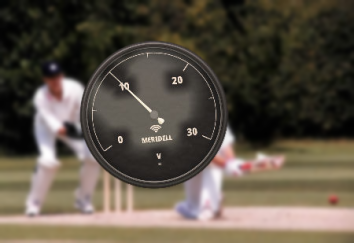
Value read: value=10 unit=V
